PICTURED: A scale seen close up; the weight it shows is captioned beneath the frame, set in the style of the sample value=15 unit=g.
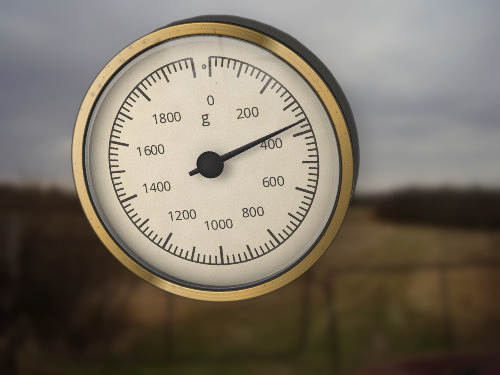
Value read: value=360 unit=g
